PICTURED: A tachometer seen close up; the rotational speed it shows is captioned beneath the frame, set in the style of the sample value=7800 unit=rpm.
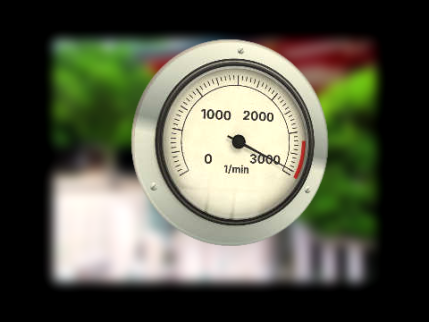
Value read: value=2950 unit=rpm
